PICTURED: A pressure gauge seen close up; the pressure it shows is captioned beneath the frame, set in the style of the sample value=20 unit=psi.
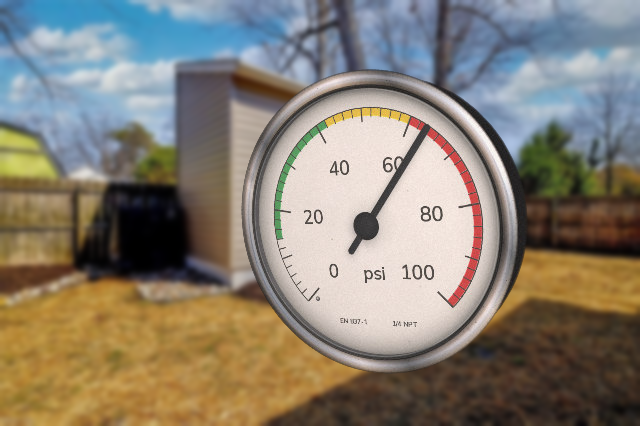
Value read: value=64 unit=psi
